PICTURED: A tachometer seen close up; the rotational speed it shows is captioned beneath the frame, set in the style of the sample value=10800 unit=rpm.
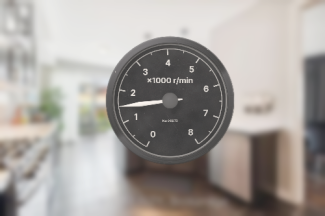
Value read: value=1500 unit=rpm
